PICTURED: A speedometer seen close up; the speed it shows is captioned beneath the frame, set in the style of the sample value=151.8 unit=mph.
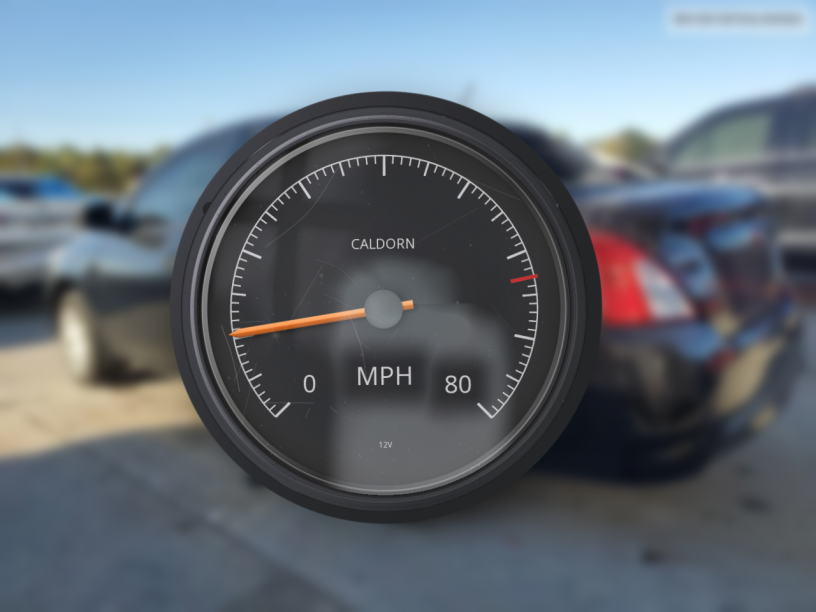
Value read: value=10.5 unit=mph
